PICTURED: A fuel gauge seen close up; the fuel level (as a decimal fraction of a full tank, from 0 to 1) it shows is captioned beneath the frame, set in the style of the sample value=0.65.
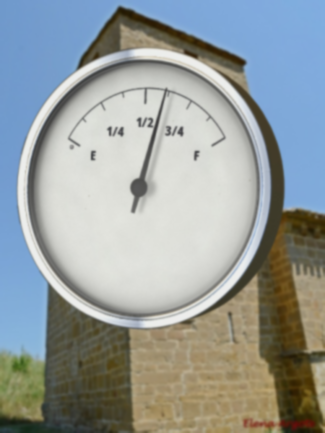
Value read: value=0.625
